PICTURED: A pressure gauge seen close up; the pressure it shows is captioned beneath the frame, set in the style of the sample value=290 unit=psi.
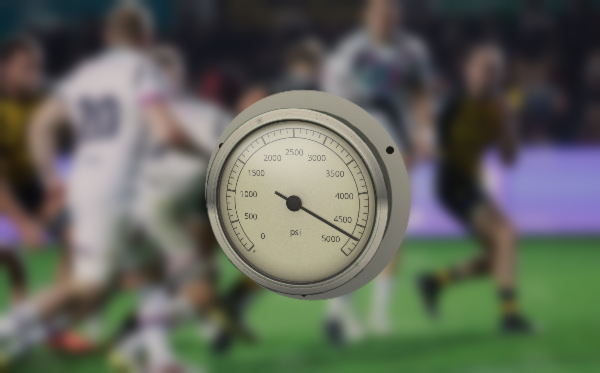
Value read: value=4700 unit=psi
